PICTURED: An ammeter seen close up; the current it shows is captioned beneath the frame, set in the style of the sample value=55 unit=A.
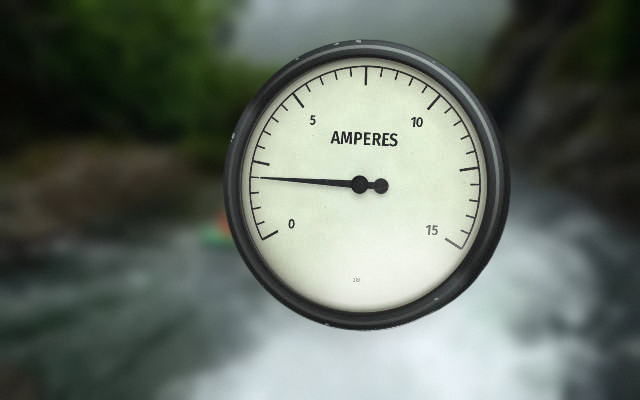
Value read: value=2 unit=A
